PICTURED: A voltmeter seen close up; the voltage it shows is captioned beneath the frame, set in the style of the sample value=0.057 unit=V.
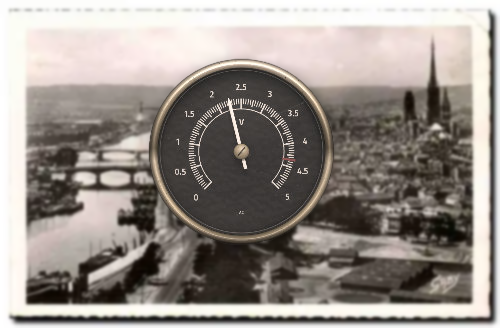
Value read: value=2.25 unit=V
